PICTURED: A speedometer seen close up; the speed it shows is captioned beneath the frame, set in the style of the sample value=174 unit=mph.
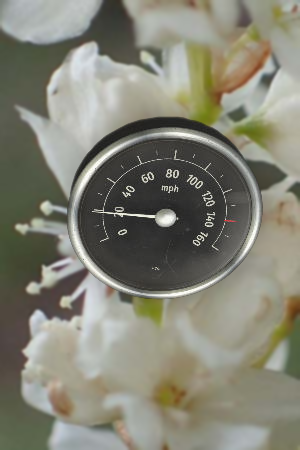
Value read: value=20 unit=mph
